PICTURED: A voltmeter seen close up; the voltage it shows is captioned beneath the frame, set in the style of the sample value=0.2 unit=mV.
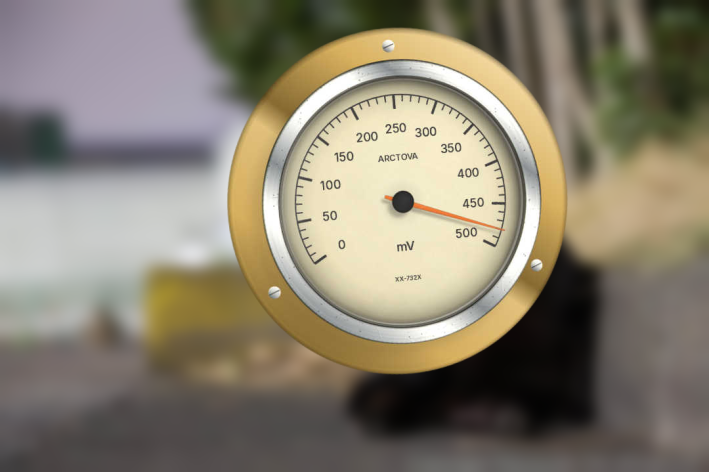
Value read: value=480 unit=mV
